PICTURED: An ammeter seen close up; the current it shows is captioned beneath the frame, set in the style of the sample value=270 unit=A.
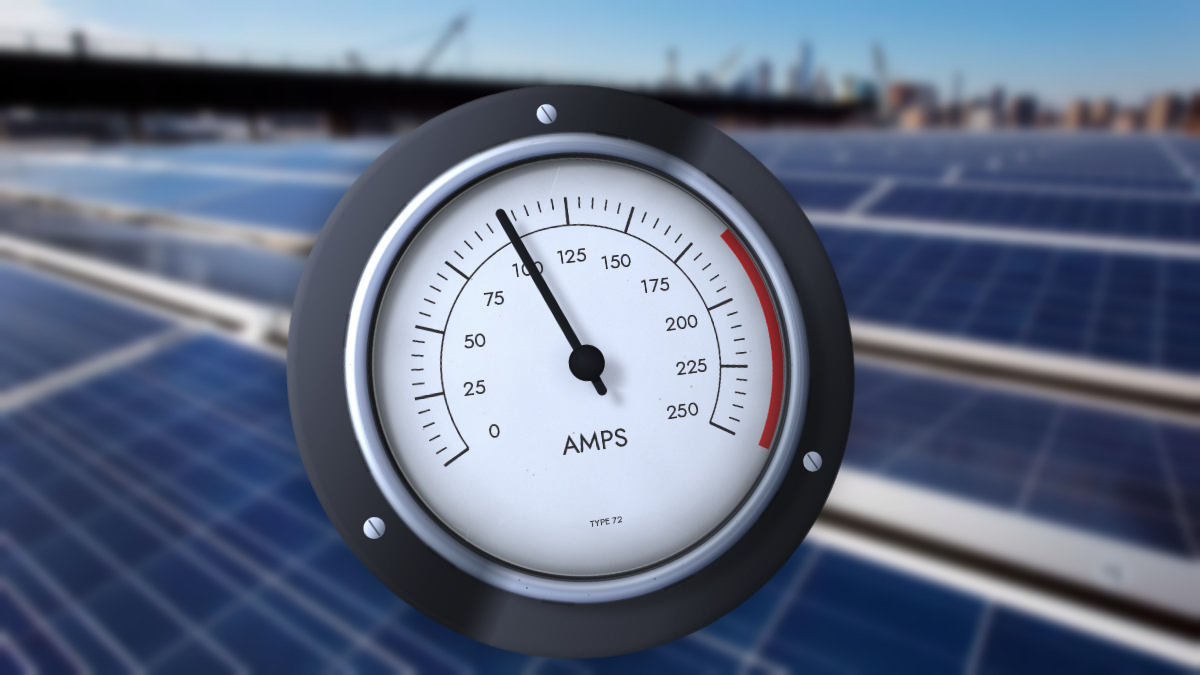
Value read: value=100 unit=A
